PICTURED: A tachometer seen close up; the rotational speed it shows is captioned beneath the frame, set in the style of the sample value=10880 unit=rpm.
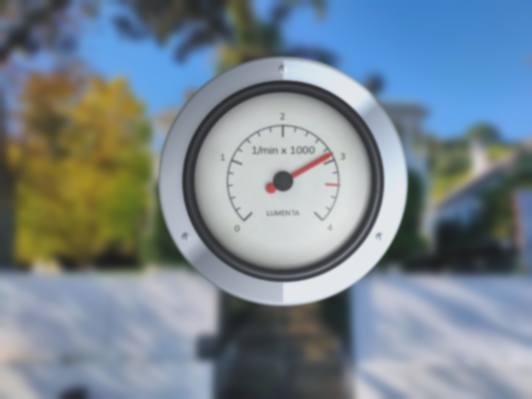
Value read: value=2900 unit=rpm
